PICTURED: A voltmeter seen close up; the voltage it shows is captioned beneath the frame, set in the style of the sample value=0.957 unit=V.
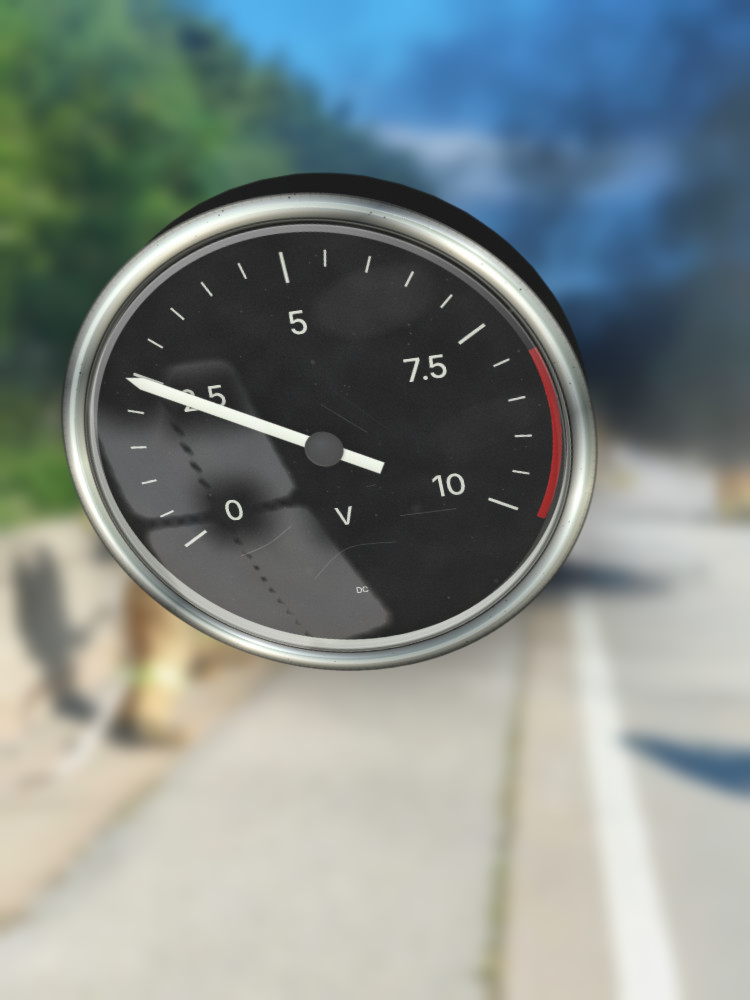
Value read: value=2.5 unit=V
